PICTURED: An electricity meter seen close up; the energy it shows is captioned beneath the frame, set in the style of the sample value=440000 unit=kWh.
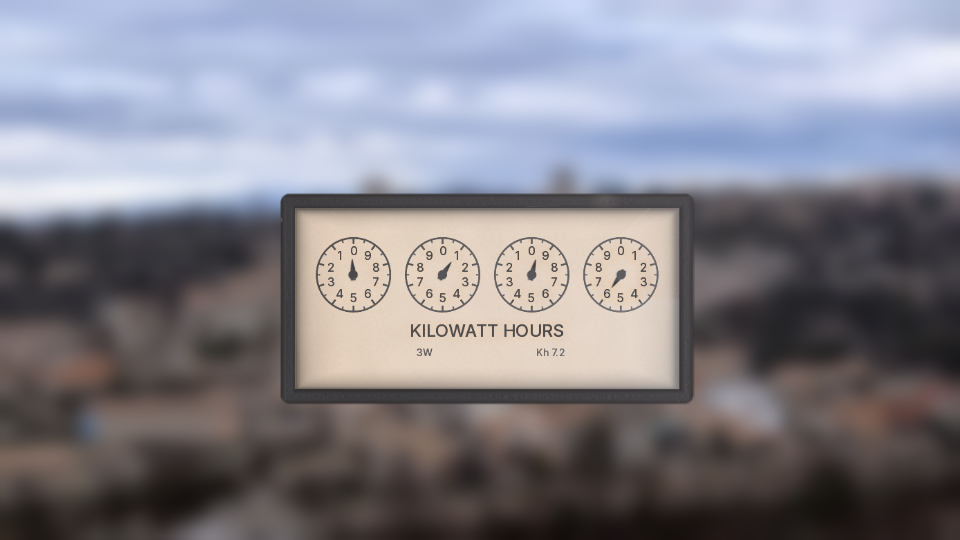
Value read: value=96 unit=kWh
